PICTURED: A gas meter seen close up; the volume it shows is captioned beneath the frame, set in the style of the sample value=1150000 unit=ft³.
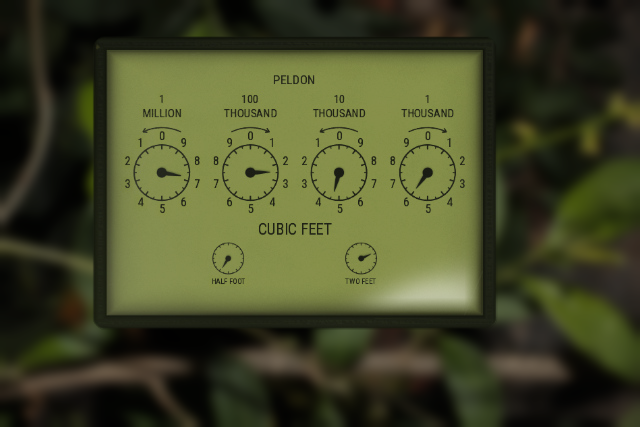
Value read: value=724600 unit=ft³
